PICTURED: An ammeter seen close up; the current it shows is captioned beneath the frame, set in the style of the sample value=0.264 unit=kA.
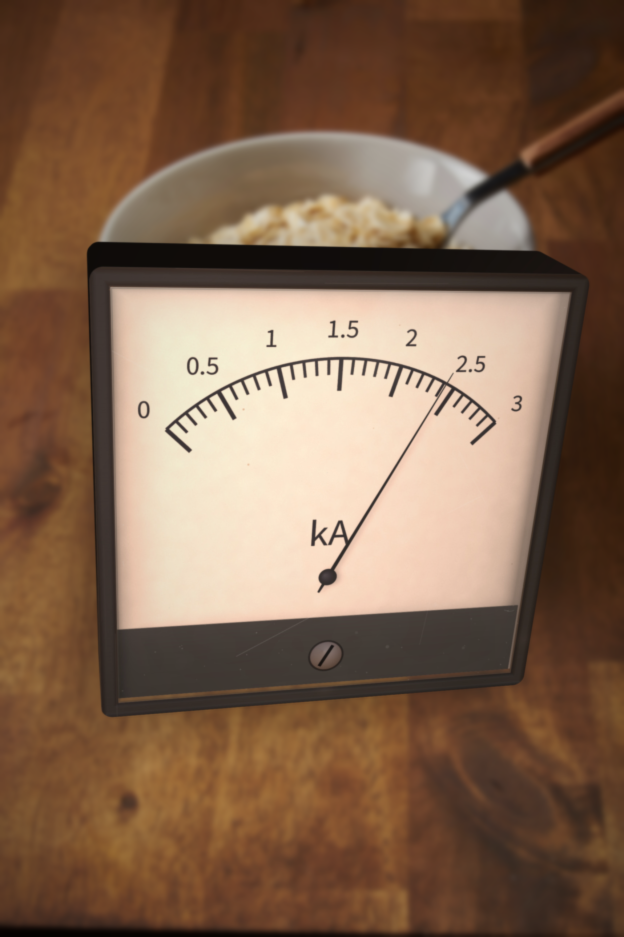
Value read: value=2.4 unit=kA
